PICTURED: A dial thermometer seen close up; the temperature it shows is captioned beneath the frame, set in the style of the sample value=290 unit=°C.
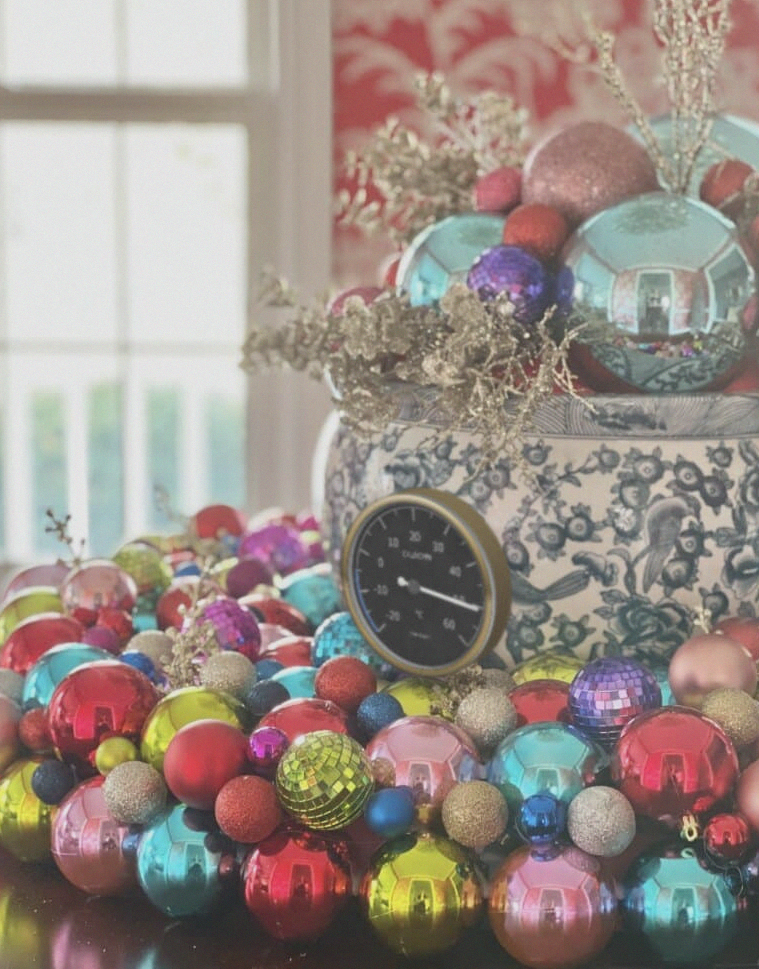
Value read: value=50 unit=°C
